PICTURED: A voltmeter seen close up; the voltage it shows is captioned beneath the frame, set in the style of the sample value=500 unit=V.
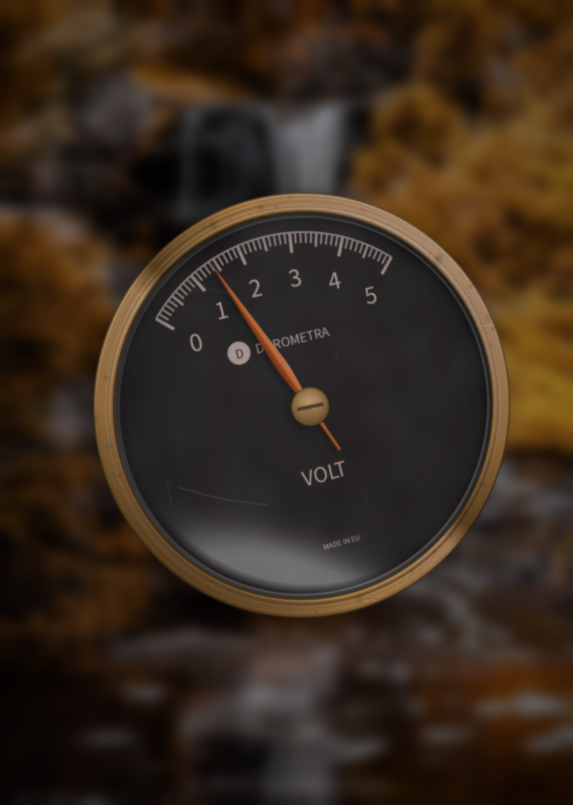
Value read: value=1.4 unit=V
